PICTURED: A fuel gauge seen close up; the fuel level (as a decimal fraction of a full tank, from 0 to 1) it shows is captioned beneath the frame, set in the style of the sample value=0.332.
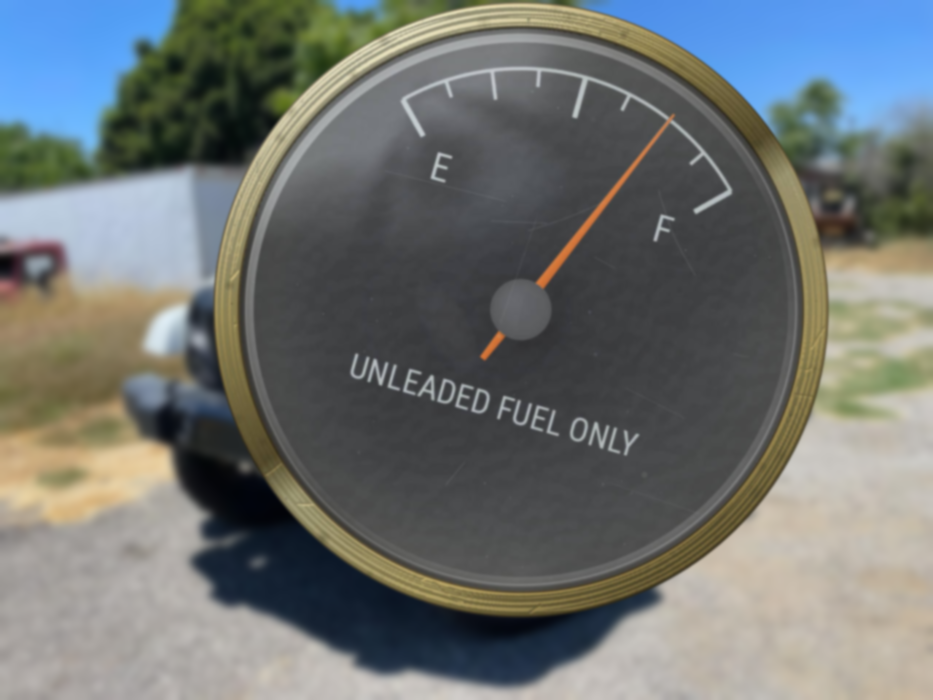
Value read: value=0.75
